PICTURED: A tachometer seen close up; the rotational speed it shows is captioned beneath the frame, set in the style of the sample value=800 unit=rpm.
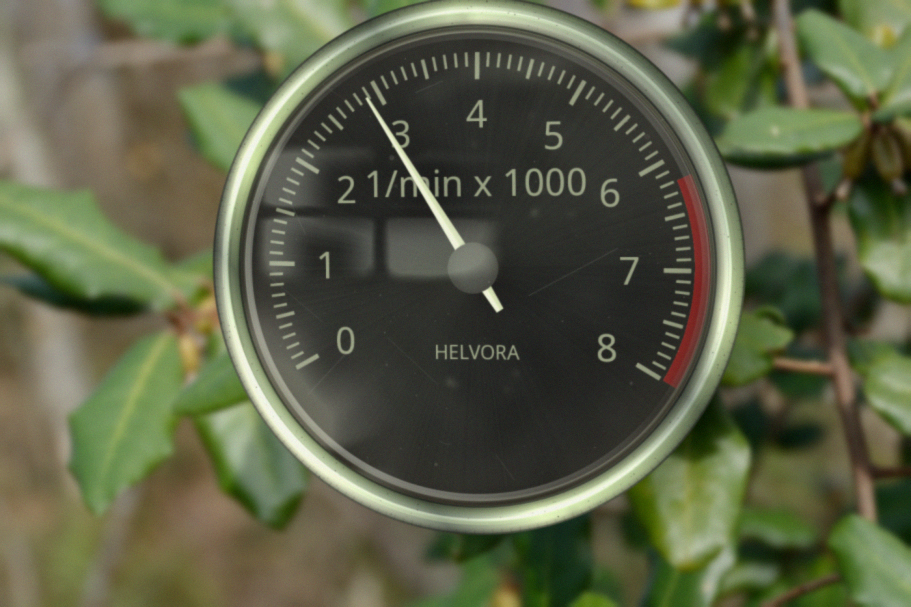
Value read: value=2900 unit=rpm
